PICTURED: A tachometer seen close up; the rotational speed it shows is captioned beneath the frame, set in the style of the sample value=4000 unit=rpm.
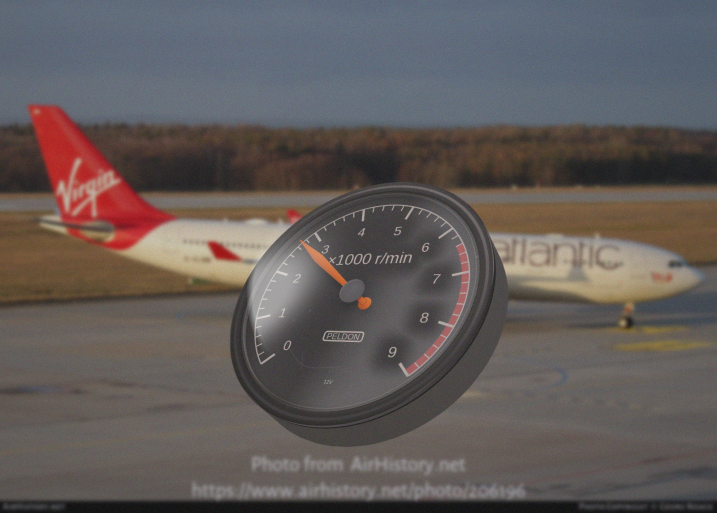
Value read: value=2700 unit=rpm
